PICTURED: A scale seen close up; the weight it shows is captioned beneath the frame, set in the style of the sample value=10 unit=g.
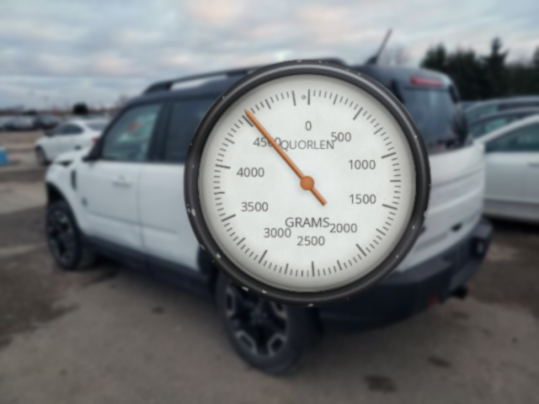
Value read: value=4550 unit=g
